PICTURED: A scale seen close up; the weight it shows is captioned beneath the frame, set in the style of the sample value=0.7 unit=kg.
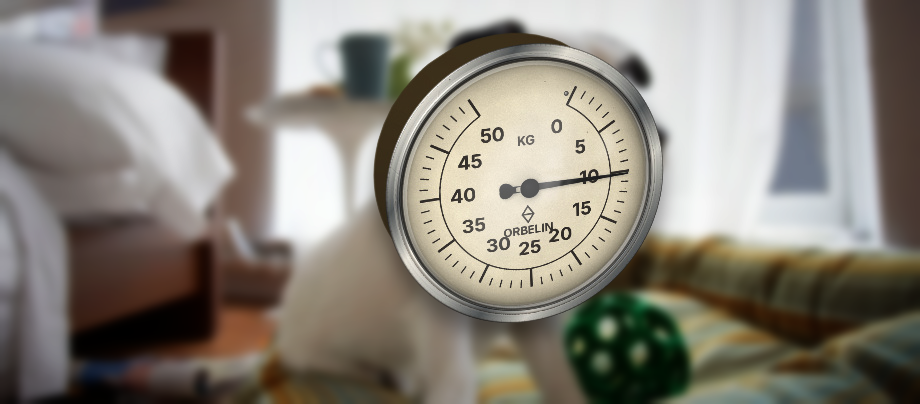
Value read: value=10 unit=kg
